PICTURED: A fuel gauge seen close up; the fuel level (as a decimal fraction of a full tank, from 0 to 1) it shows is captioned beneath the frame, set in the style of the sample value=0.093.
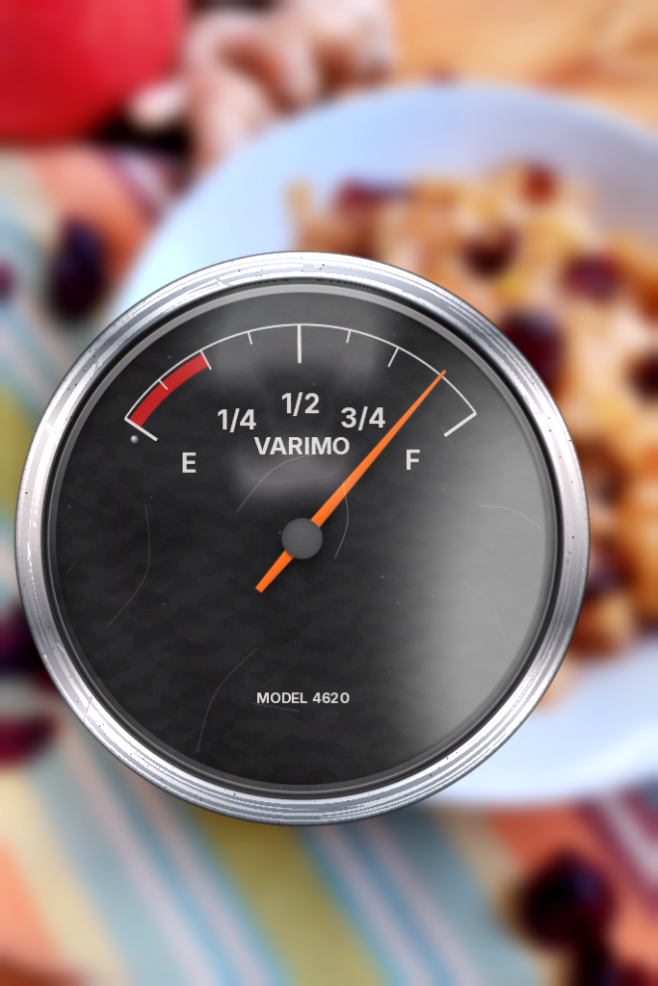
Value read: value=0.875
